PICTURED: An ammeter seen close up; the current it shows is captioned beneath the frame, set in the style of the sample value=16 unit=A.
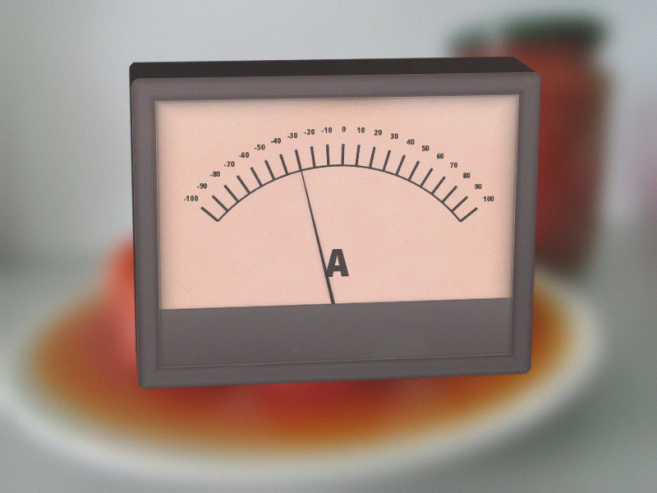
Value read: value=-30 unit=A
